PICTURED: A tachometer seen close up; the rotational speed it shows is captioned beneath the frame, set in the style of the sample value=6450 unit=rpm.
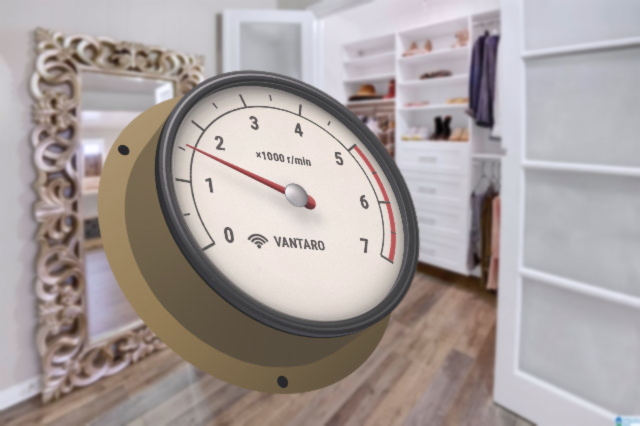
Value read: value=1500 unit=rpm
